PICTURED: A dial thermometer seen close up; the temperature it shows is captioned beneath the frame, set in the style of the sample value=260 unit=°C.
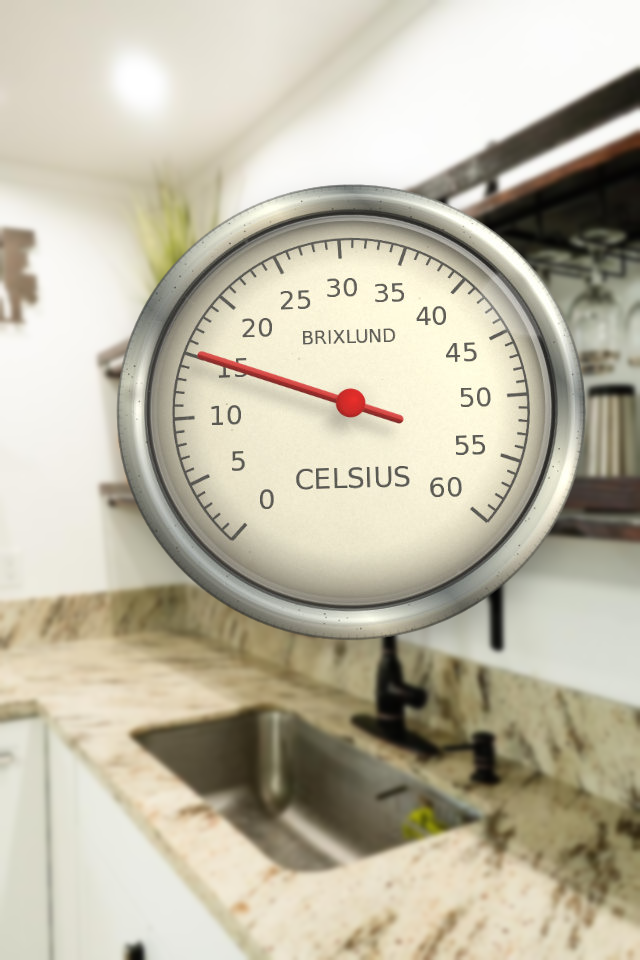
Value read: value=15 unit=°C
